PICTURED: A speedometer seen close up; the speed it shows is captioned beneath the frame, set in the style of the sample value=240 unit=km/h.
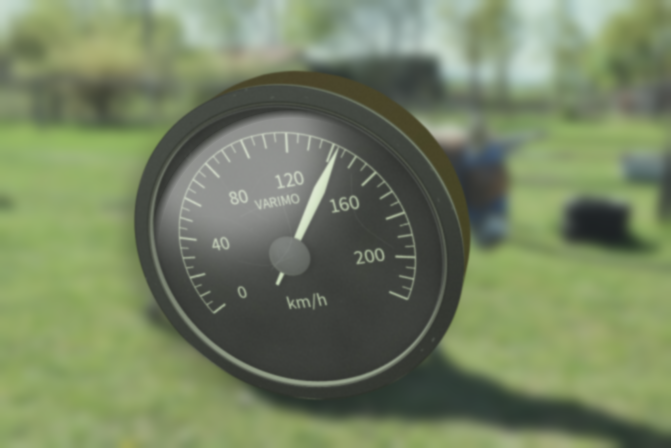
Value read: value=142.5 unit=km/h
